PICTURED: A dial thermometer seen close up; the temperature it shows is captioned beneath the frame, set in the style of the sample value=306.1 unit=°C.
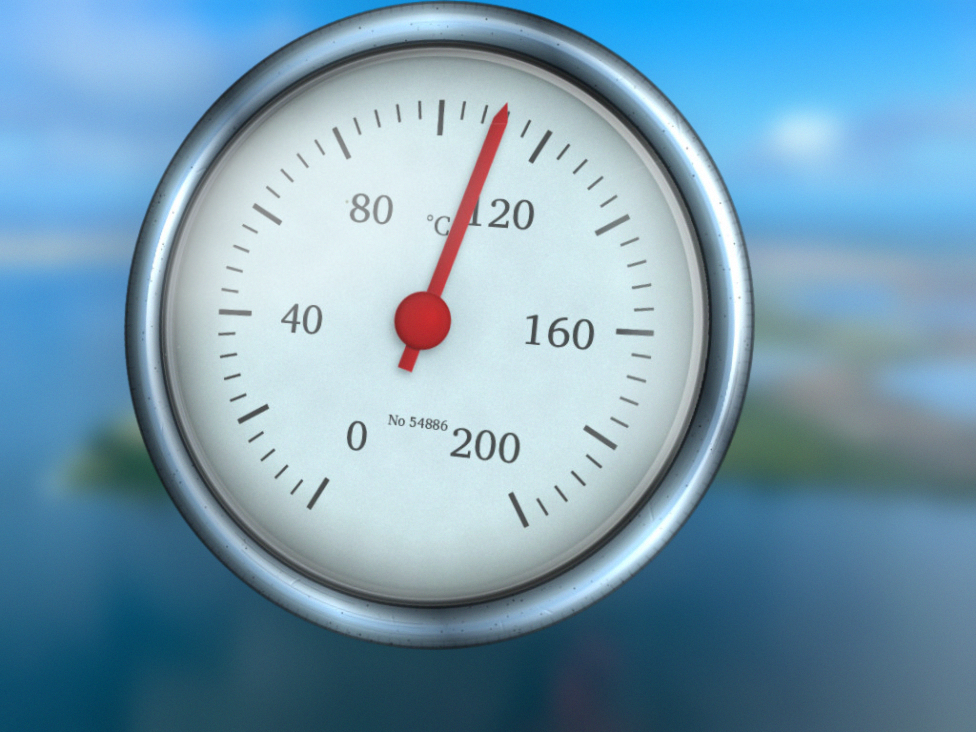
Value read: value=112 unit=°C
